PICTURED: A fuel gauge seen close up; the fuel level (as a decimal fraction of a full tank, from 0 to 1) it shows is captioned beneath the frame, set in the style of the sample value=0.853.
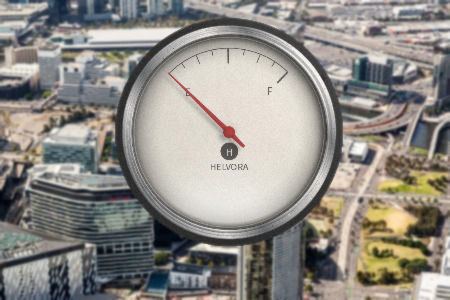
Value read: value=0
